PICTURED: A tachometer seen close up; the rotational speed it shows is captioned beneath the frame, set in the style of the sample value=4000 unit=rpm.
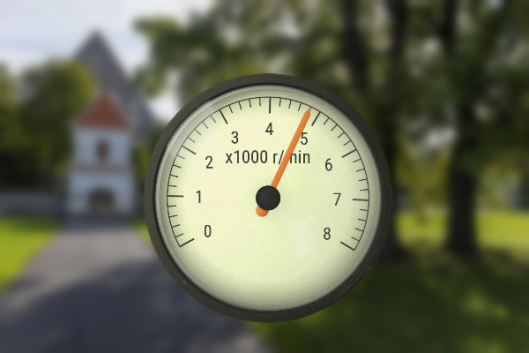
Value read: value=4800 unit=rpm
